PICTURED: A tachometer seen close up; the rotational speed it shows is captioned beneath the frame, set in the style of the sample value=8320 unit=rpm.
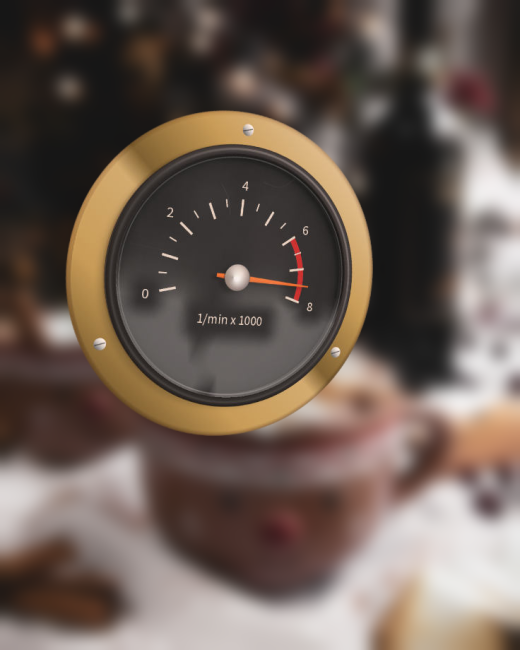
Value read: value=7500 unit=rpm
